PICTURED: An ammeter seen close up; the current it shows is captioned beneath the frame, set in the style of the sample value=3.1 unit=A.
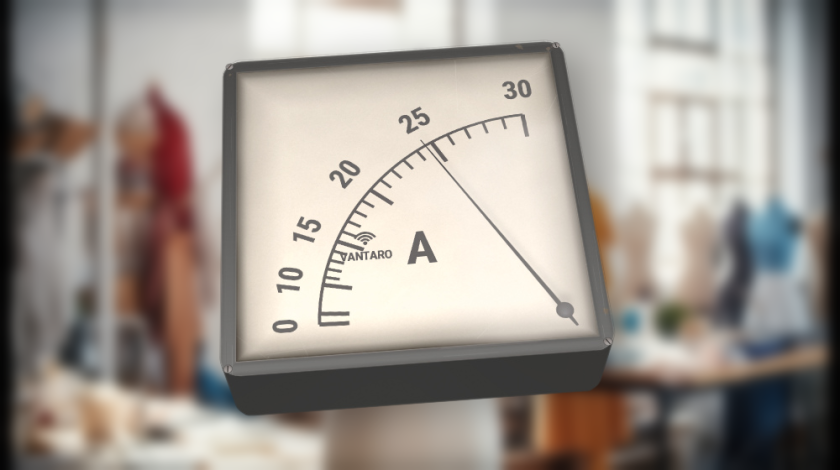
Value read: value=24.5 unit=A
